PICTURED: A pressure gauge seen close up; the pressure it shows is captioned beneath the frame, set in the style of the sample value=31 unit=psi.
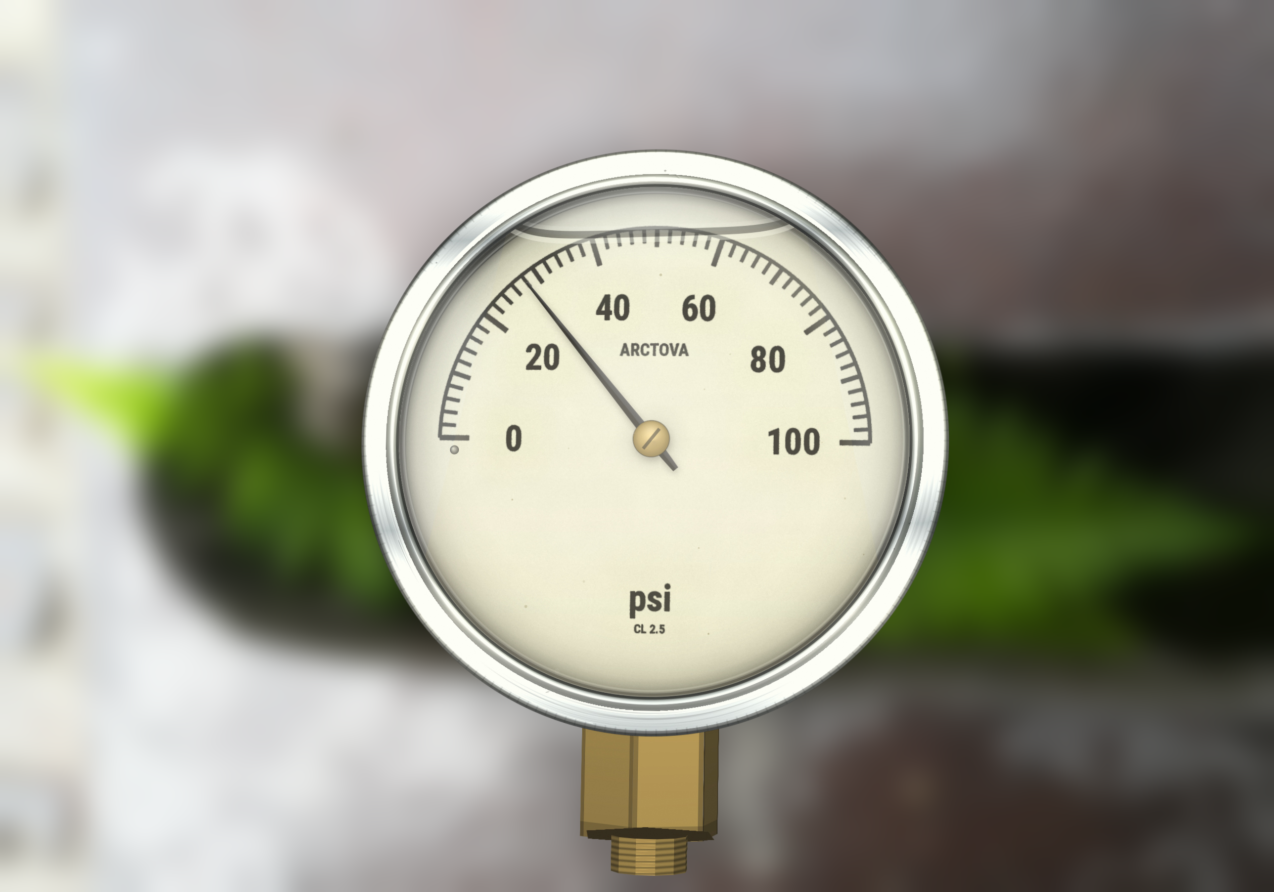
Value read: value=28 unit=psi
